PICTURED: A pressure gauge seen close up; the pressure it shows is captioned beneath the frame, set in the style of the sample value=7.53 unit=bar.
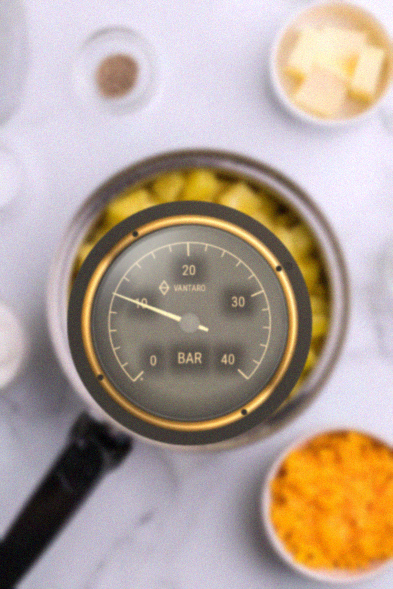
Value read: value=10 unit=bar
